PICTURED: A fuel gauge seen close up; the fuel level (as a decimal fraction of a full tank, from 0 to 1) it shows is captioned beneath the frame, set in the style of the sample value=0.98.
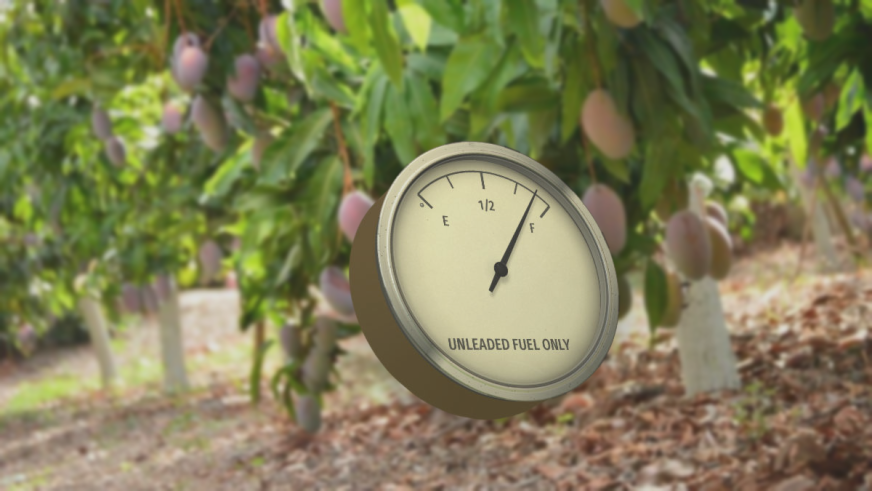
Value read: value=0.875
